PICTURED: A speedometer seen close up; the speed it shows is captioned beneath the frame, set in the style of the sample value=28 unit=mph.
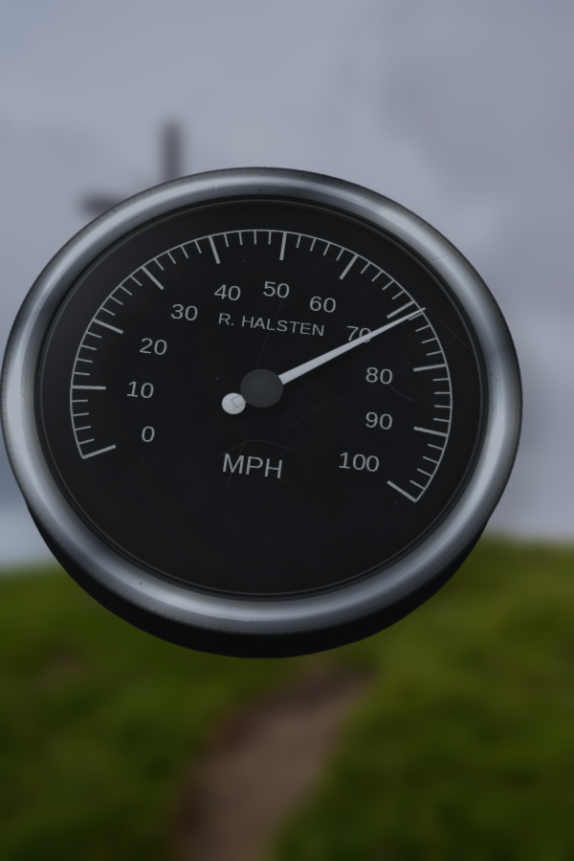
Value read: value=72 unit=mph
